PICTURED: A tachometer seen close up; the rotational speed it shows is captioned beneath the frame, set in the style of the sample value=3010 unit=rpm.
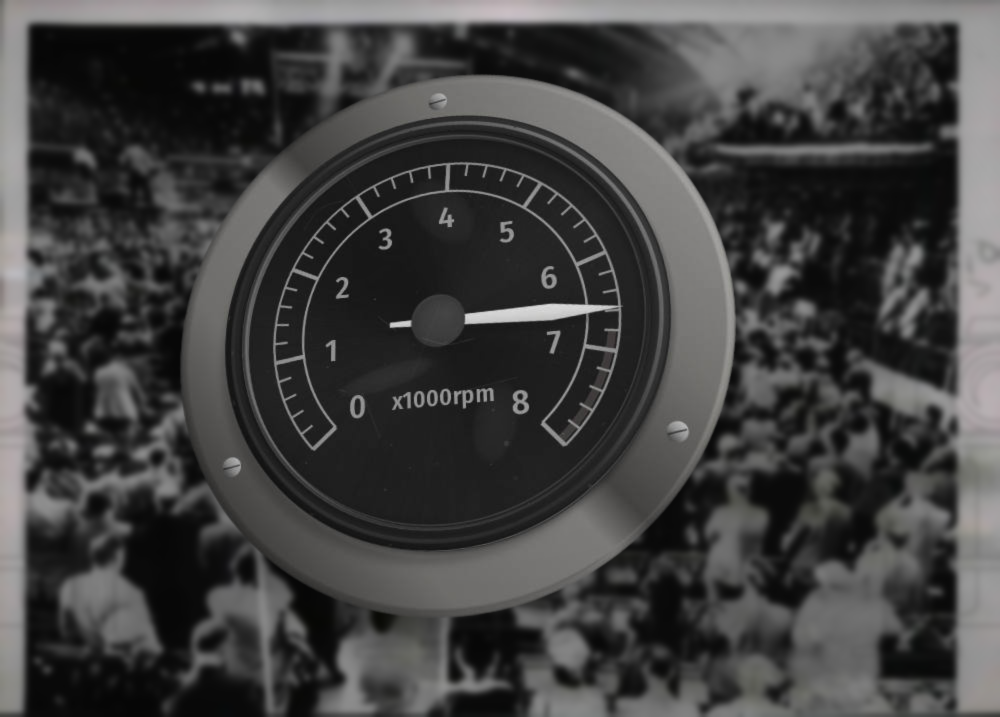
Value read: value=6600 unit=rpm
